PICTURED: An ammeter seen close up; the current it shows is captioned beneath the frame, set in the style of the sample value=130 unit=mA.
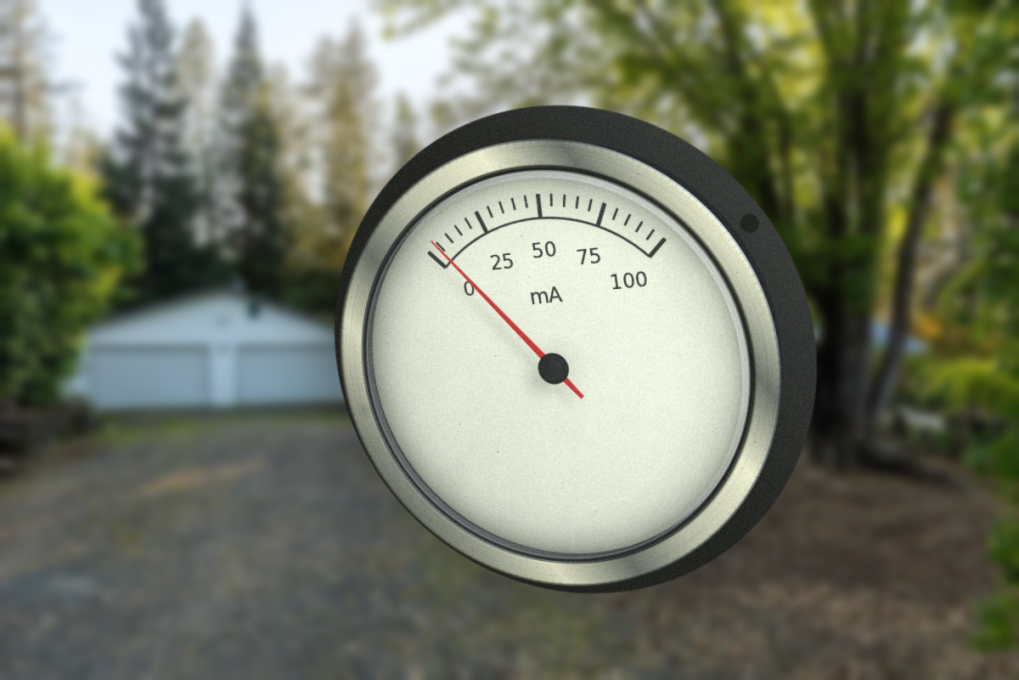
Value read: value=5 unit=mA
